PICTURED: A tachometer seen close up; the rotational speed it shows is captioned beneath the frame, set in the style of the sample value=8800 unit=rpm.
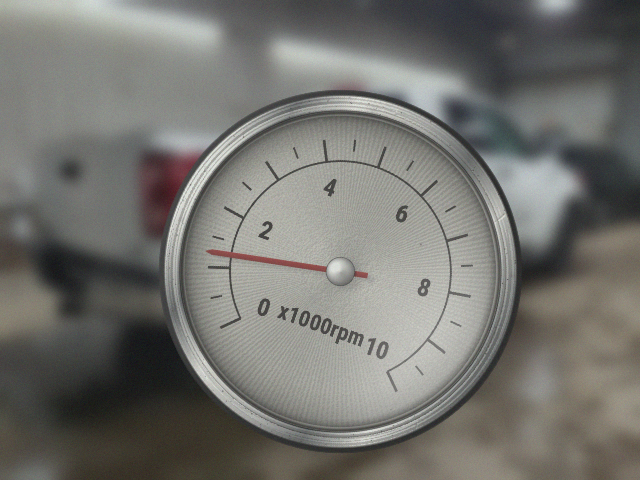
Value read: value=1250 unit=rpm
